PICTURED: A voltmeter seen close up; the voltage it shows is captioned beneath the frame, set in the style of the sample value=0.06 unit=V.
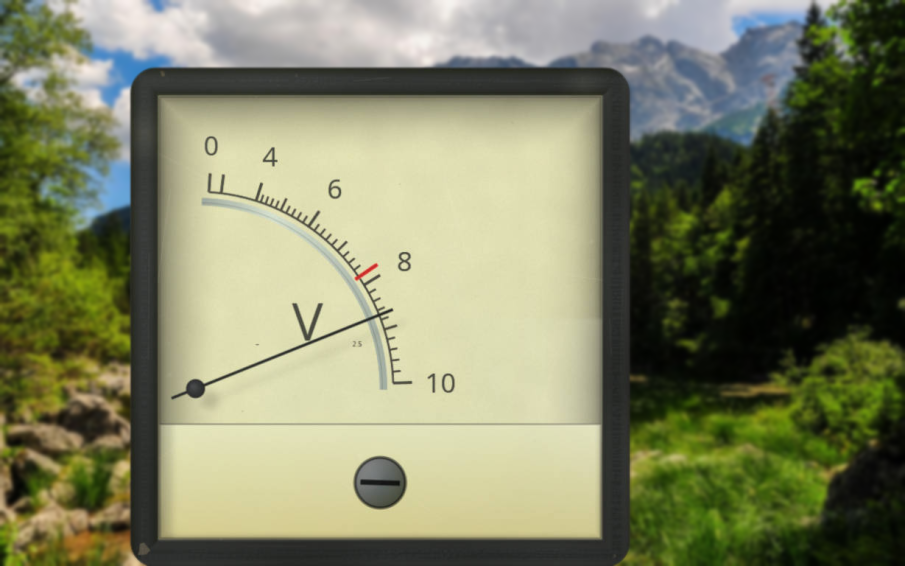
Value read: value=8.7 unit=V
